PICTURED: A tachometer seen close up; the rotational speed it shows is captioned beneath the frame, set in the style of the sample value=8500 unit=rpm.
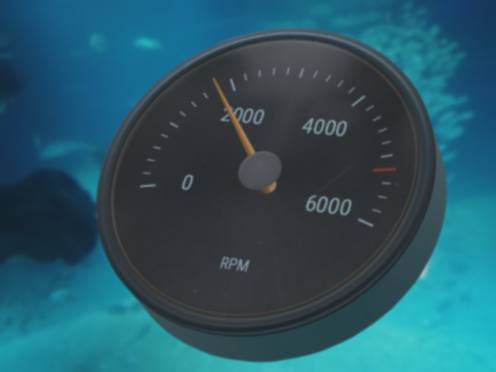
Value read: value=1800 unit=rpm
